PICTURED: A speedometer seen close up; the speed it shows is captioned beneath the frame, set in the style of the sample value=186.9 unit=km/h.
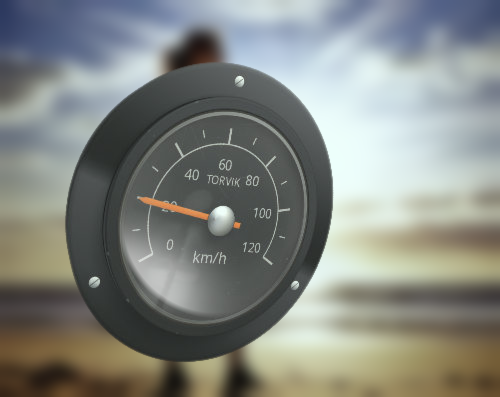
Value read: value=20 unit=km/h
